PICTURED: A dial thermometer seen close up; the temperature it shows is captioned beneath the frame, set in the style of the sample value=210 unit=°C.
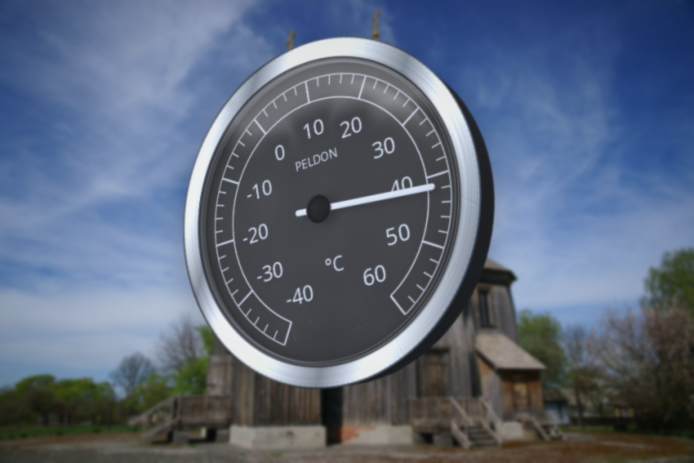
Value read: value=42 unit=°C
